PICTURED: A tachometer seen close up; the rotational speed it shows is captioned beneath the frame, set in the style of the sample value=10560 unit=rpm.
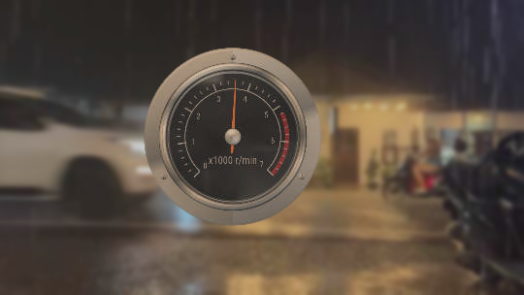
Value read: value=3600 unit=rpm
